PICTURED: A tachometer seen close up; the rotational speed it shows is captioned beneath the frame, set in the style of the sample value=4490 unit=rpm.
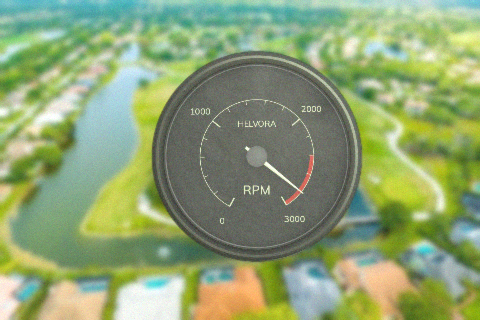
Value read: value=2800 unit=rpm
